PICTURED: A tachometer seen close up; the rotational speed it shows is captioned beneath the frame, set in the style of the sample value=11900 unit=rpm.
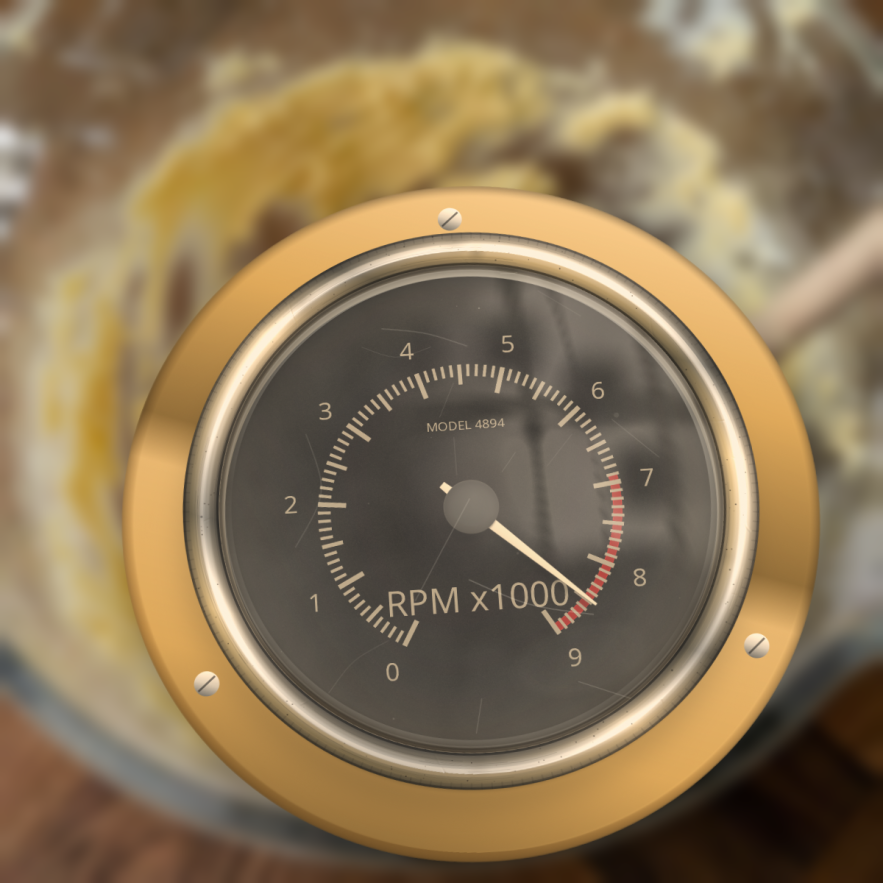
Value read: value=8500 unit=rpm
